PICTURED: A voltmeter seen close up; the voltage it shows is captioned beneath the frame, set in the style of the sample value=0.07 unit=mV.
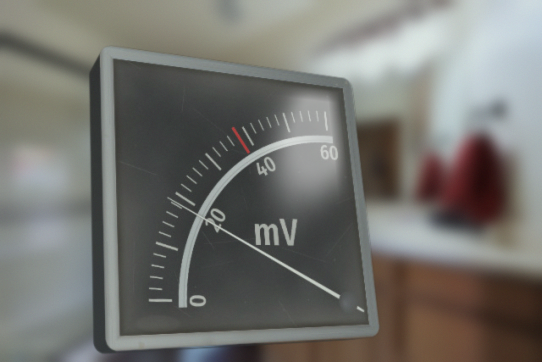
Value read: value=18 unit=mV
